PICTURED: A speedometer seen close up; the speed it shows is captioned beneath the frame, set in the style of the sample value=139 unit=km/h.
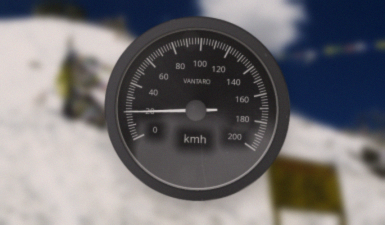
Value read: value=20 unit=km/h
